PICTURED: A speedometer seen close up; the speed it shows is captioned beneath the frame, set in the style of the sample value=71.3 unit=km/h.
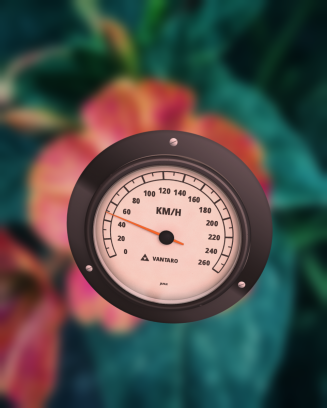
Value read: value=50 unit=km/h
